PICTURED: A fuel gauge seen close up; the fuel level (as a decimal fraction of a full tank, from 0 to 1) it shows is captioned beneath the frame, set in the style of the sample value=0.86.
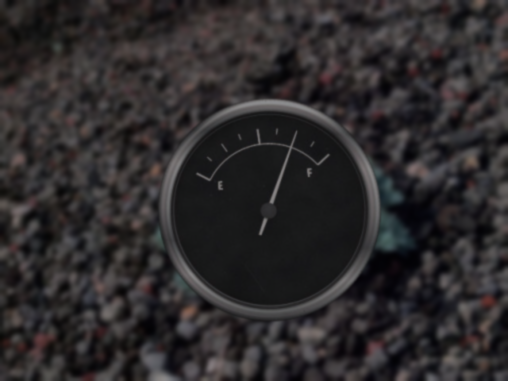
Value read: value=0.75
